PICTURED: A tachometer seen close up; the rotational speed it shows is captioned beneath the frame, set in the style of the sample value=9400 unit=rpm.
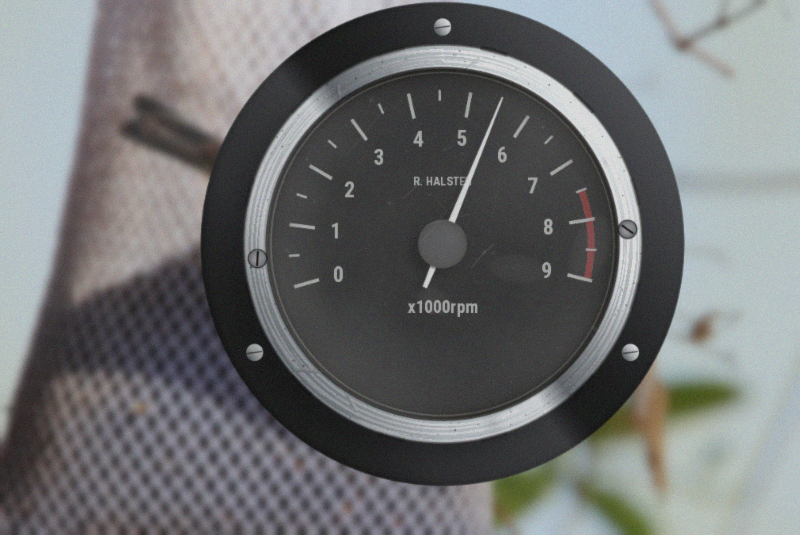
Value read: value=5500 unit=rpm
